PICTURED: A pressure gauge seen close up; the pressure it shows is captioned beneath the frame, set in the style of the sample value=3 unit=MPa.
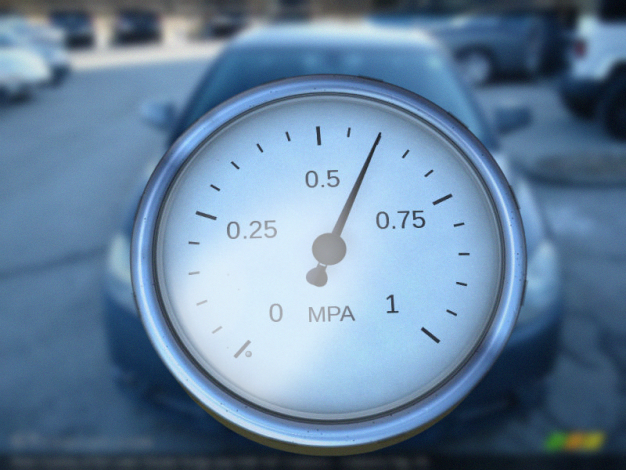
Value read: value=0.6 unit=MPa
